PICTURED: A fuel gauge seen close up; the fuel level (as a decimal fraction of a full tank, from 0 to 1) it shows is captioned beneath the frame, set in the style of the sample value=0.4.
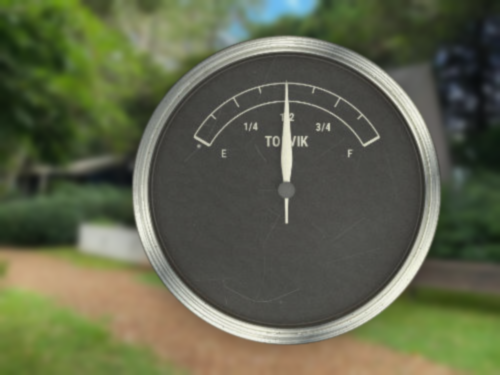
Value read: value=0.5
